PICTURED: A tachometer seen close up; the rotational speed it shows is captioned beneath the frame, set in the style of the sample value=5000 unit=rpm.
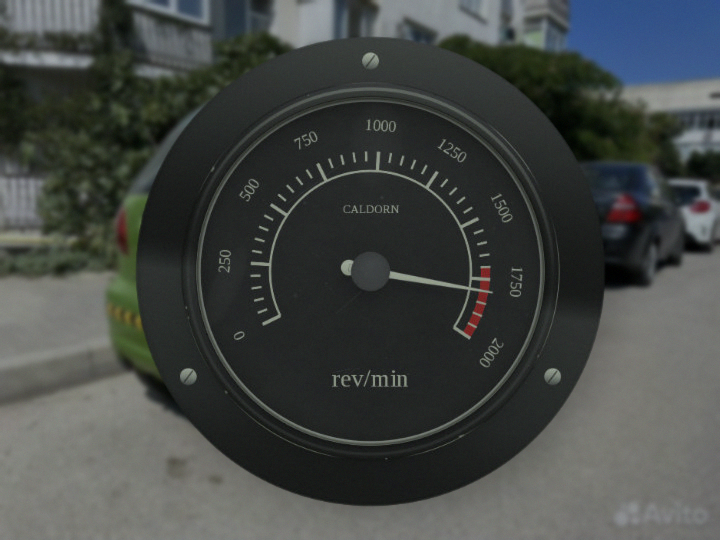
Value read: value=1800 unit=rpm
